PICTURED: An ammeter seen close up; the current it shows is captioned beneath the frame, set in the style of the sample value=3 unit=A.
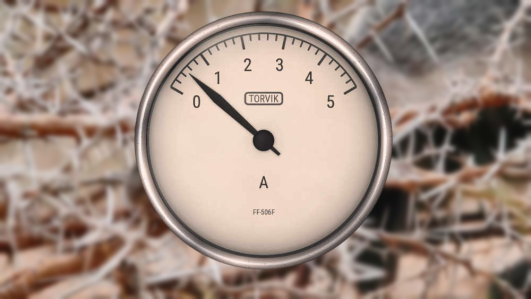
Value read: value=0.5 unit=A
